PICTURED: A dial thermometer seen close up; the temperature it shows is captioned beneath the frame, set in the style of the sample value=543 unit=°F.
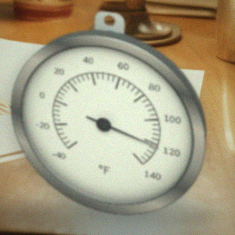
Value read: value=120 unit=°F
